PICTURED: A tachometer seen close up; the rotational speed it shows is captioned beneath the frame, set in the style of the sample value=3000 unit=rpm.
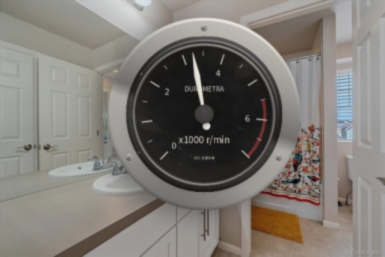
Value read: value=3250 unit=rpm
